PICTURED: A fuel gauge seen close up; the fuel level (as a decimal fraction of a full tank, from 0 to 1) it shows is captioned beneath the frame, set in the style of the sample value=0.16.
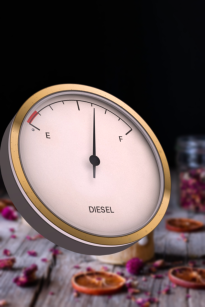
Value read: value=0.625
